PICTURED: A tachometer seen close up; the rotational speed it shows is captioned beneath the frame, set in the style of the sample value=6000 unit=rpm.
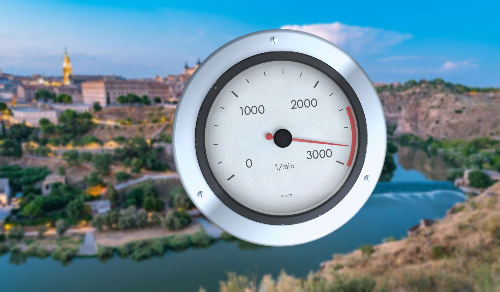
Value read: value=2800 unit=rpm
